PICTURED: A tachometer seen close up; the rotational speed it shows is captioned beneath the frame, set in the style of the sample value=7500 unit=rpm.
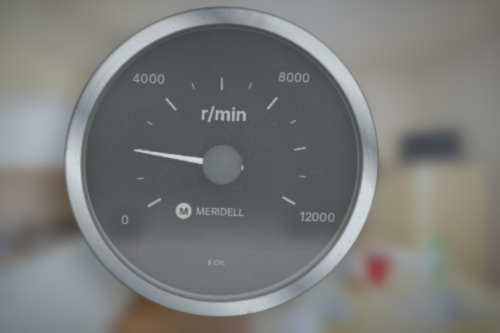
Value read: value=2000 unit=rpm
